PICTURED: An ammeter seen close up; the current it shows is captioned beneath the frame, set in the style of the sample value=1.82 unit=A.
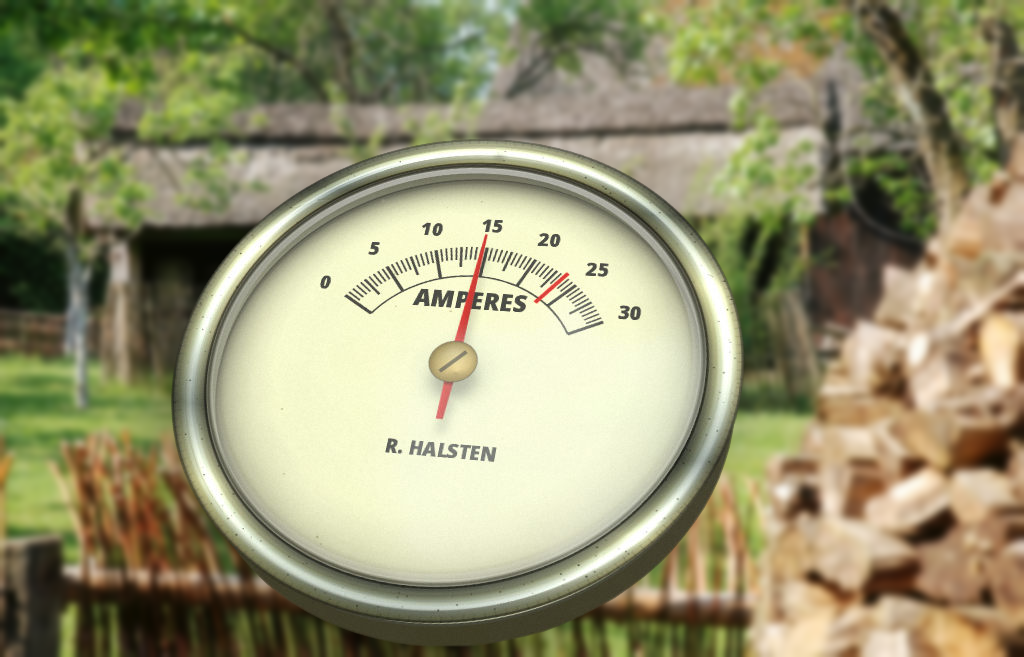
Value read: value=15 unit=A
